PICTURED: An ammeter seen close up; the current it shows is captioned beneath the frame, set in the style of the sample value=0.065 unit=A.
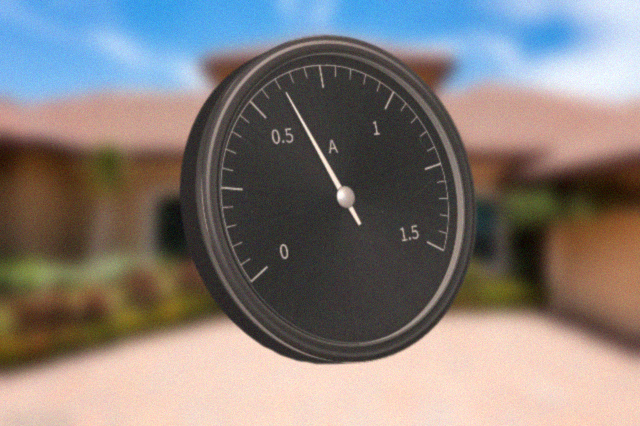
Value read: value=0.6 unit=A
